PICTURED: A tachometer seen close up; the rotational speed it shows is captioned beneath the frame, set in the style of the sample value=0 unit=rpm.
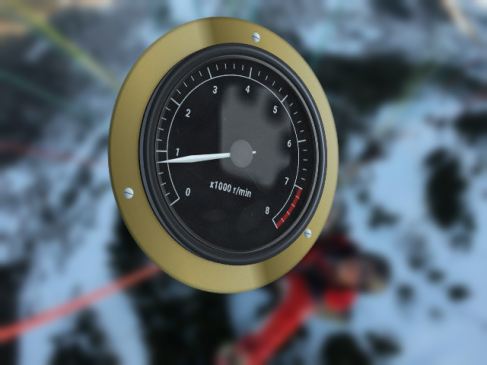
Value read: value=800 unit=rpm
